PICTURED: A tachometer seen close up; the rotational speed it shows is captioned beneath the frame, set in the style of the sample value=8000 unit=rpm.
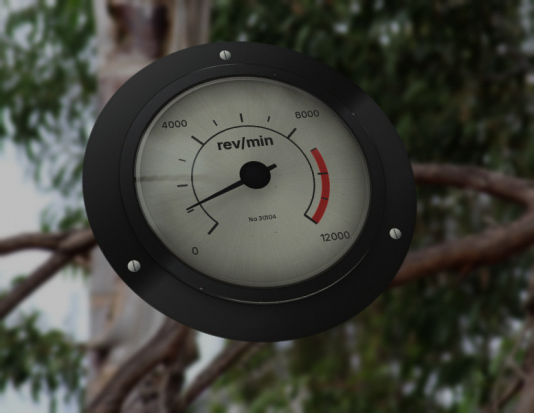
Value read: value=1000 unit=rpm
